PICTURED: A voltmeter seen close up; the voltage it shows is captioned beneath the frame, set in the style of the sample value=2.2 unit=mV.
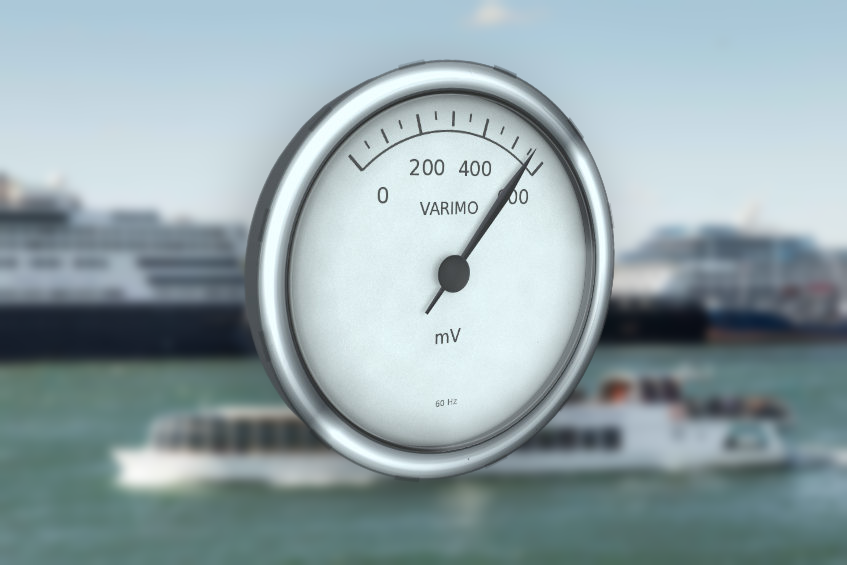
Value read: value=550 unit=mV
